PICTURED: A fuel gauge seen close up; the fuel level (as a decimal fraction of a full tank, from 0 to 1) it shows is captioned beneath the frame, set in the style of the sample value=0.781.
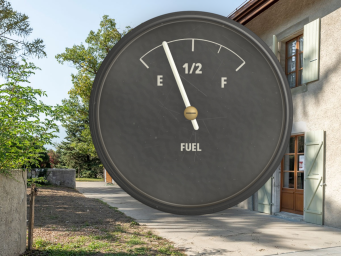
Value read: value=0.25
